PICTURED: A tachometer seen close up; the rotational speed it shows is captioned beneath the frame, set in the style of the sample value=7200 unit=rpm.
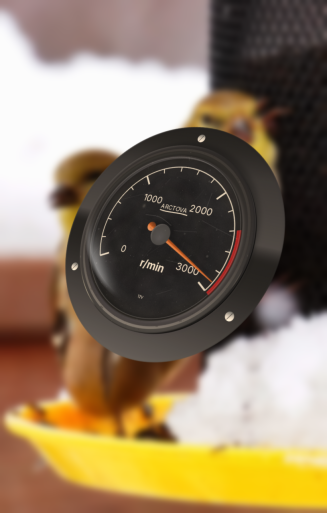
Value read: value=2900 unit=rpm
